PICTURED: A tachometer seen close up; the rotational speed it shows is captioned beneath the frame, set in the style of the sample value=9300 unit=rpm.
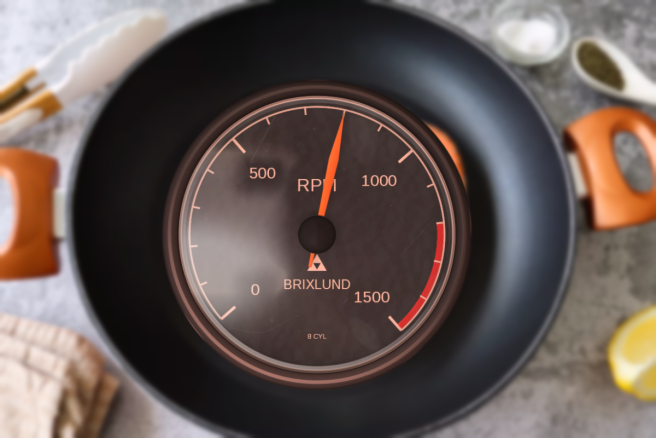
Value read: value=800 unit=rpm
